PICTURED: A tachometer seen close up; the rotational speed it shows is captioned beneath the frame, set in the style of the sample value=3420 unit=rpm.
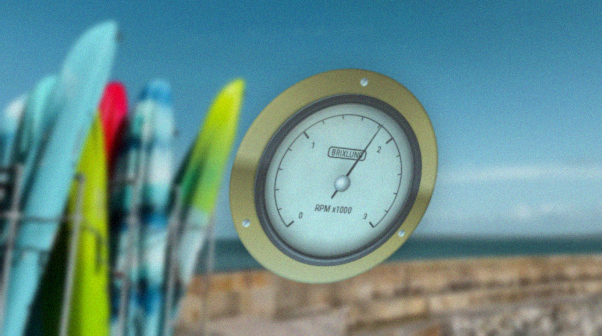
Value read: value=1800 unit=rpm
